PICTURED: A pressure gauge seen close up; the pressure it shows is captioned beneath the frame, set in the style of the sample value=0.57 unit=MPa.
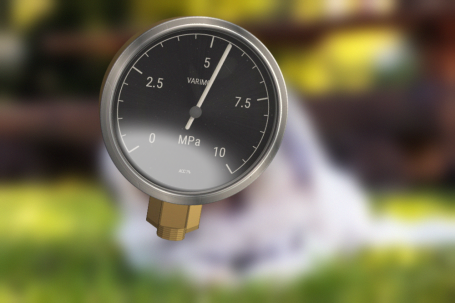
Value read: value=5.5 unit=MPa
